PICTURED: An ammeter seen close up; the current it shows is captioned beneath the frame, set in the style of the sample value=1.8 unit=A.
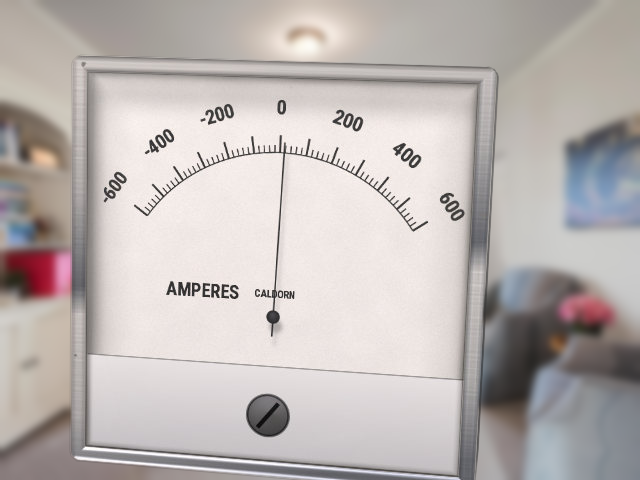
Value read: value=20 unit=A
